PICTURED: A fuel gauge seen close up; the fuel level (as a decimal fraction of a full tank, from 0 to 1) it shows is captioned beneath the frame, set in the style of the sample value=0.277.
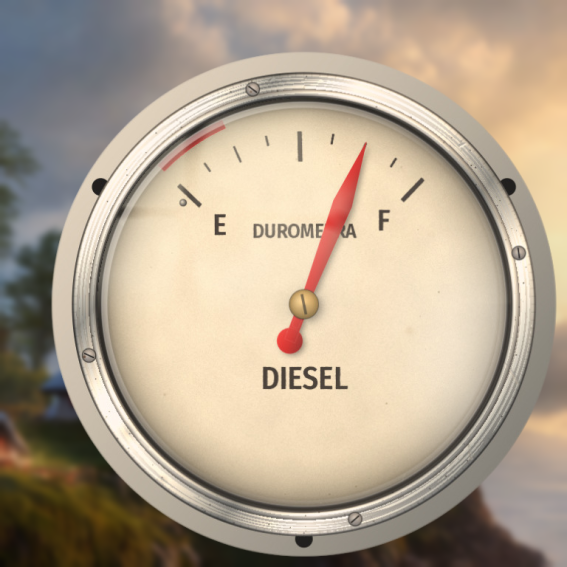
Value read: value=0.75
